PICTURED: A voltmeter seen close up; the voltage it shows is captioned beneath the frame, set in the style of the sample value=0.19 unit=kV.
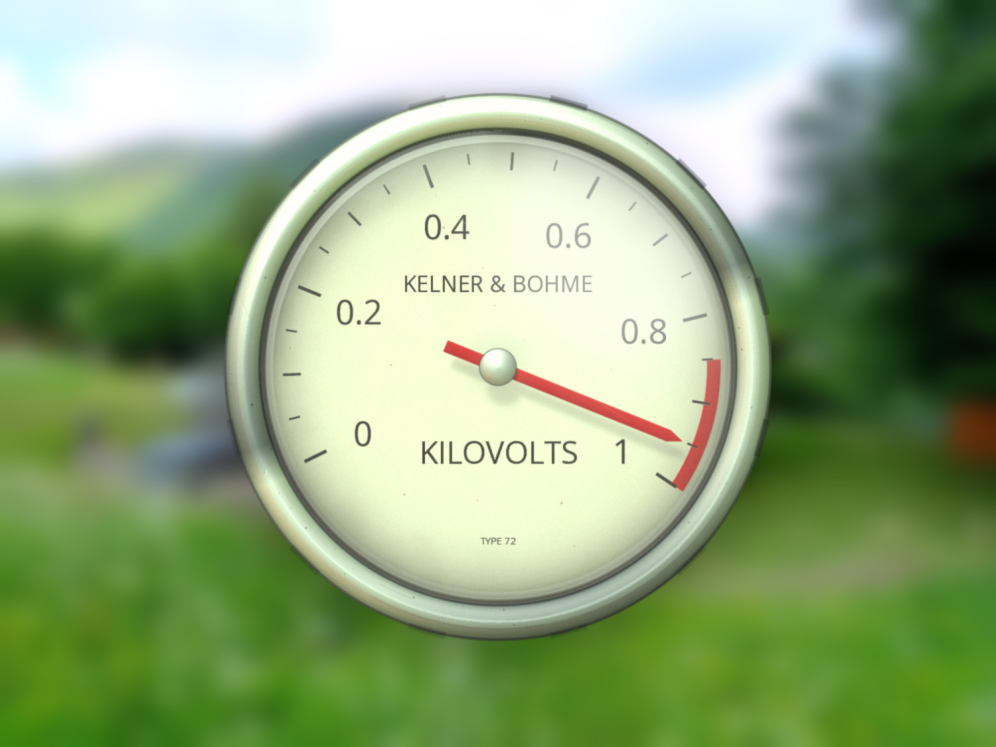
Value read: value=0.95 unit=kV
